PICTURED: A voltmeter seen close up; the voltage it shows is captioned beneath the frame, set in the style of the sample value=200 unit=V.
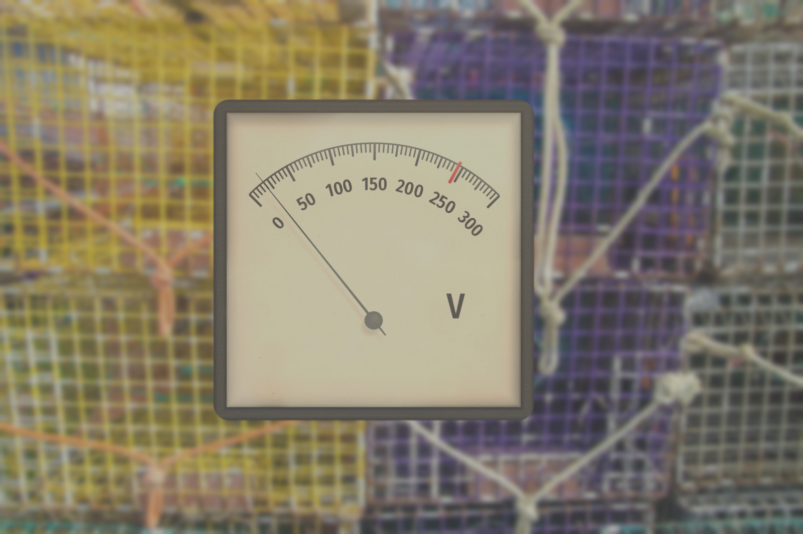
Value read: value=20 unit=V
